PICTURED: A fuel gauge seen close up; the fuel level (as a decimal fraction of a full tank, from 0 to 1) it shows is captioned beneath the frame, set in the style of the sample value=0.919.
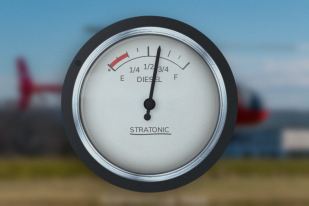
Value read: value=0.625
